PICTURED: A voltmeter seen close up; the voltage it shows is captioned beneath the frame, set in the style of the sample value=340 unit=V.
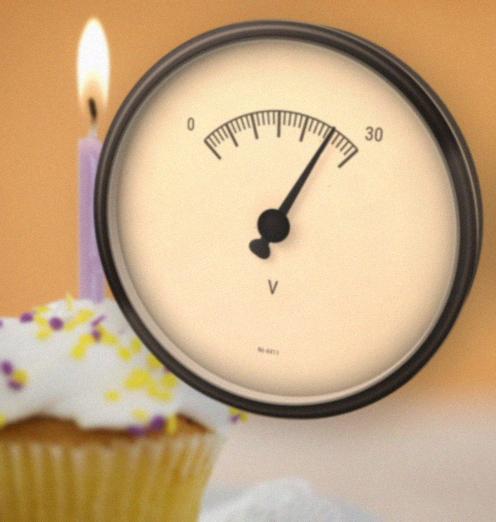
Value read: value=25 unit=V
